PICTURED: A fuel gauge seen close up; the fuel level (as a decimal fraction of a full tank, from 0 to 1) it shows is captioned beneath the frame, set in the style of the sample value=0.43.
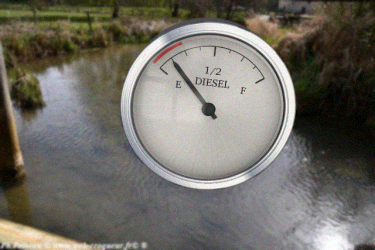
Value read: value=0.125
